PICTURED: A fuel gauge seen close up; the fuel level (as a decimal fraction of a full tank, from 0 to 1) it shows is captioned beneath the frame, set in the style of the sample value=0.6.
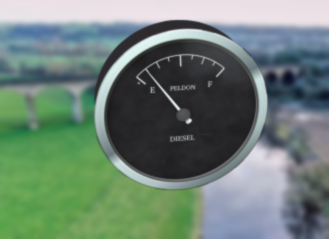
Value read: value=0.125
